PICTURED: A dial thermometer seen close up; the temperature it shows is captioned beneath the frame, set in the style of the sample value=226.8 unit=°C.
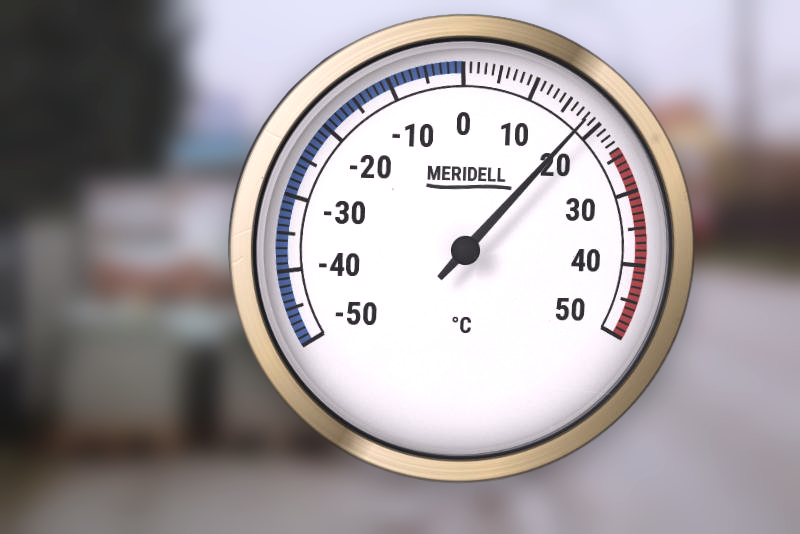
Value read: value=18 unit=°C
